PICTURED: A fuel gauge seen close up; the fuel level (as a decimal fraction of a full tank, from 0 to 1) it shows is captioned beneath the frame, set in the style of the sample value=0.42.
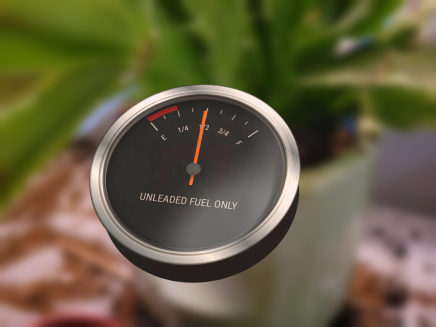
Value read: value=0.5
